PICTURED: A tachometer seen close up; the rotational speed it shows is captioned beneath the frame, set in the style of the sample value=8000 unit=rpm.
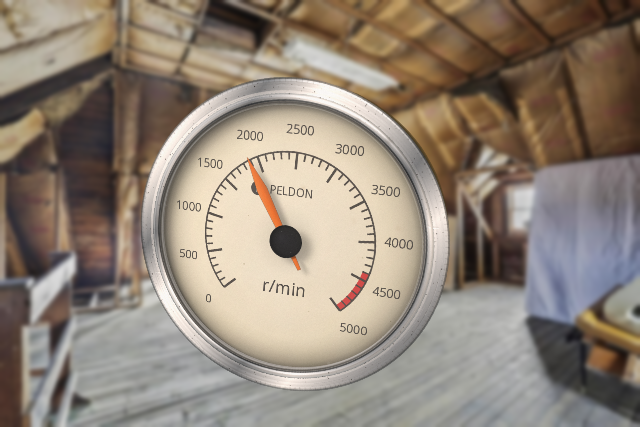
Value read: value=1900 unit=rpm
